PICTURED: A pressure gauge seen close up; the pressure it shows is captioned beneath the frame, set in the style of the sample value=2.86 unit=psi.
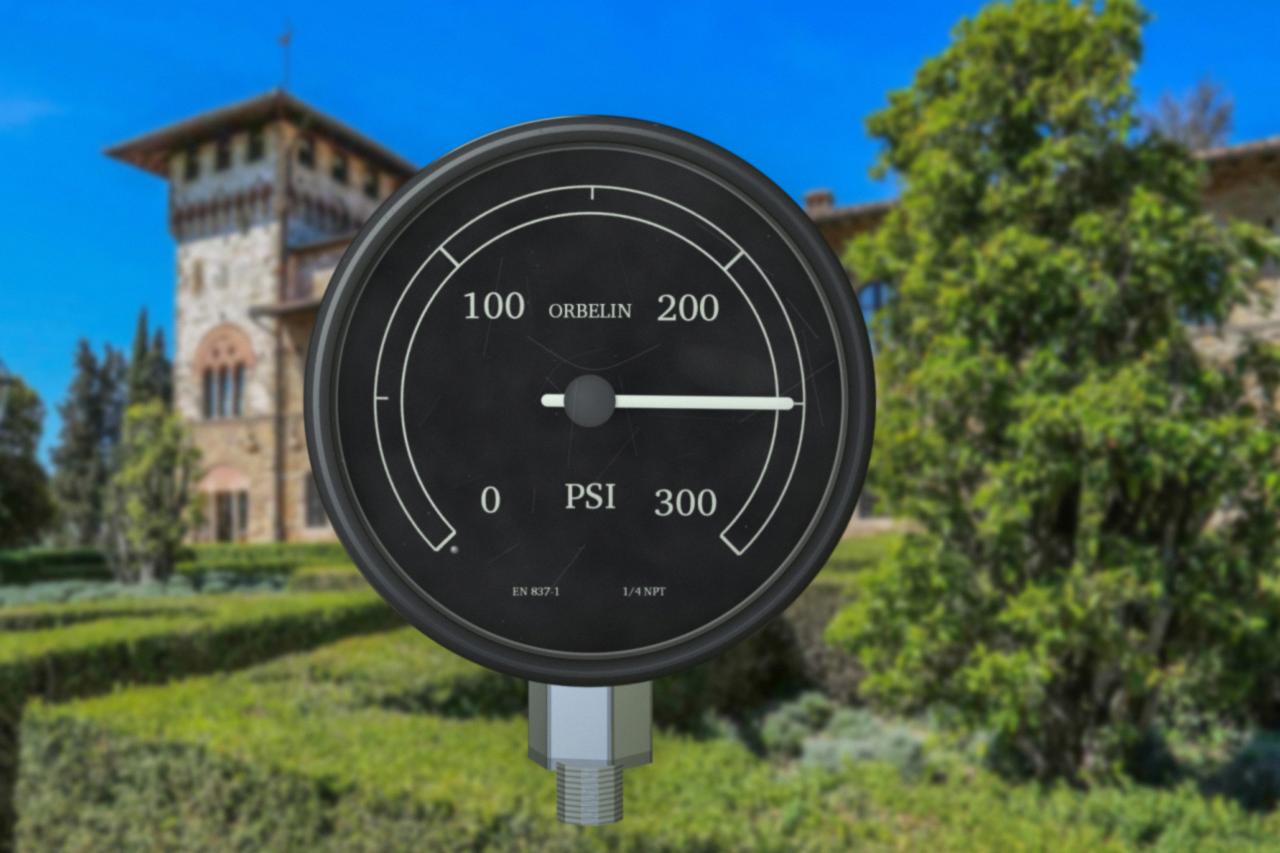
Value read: value=250 unit=psi
